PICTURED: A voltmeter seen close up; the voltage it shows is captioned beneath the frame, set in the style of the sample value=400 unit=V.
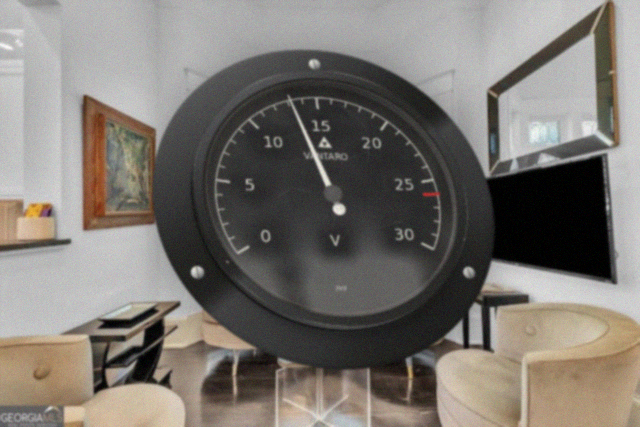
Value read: value=13 unit=V
